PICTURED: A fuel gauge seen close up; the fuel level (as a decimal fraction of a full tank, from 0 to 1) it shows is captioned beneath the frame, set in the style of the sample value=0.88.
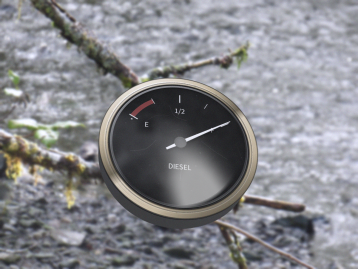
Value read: value=1
